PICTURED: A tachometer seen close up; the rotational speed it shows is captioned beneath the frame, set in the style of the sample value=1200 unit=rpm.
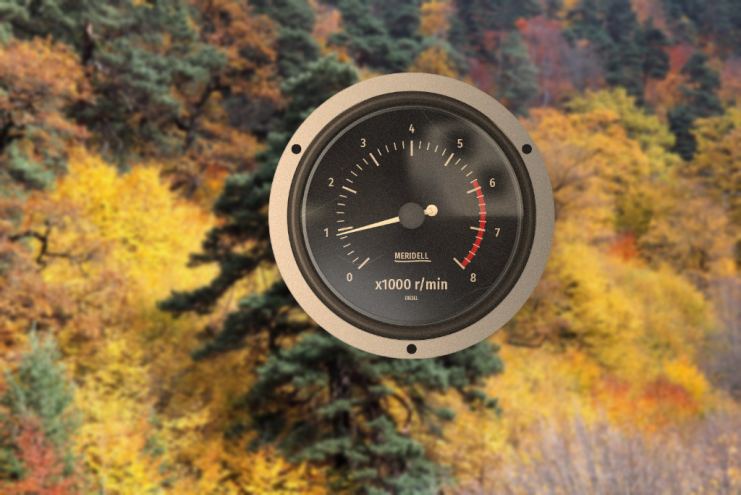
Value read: value=900 unit=rpm
